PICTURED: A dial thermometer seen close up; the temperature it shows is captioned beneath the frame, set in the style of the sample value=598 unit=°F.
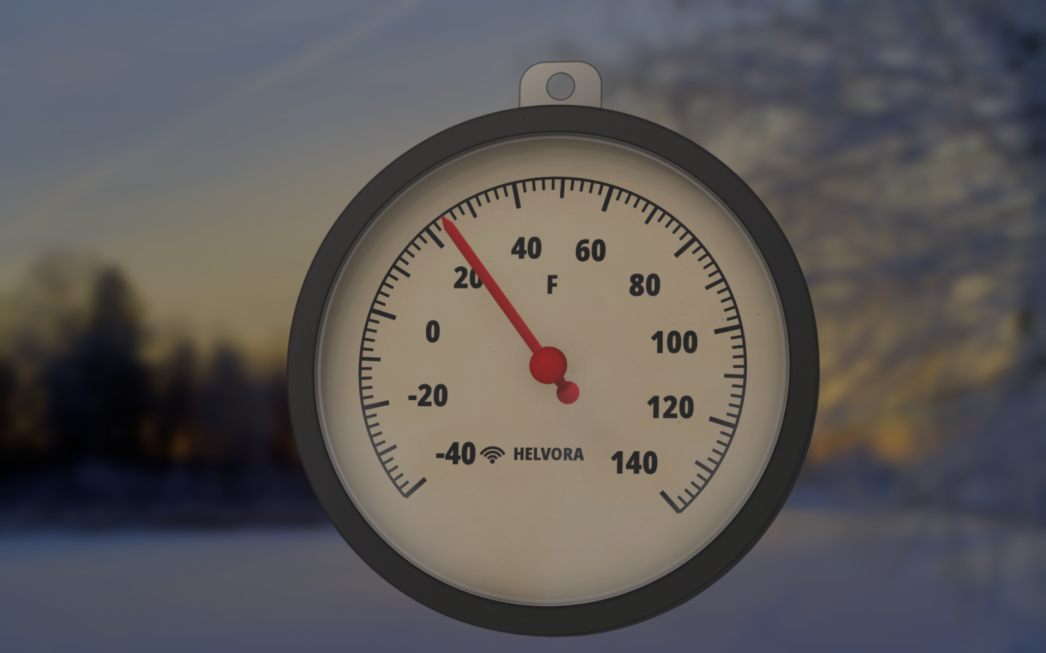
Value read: value=24 unit=°F
